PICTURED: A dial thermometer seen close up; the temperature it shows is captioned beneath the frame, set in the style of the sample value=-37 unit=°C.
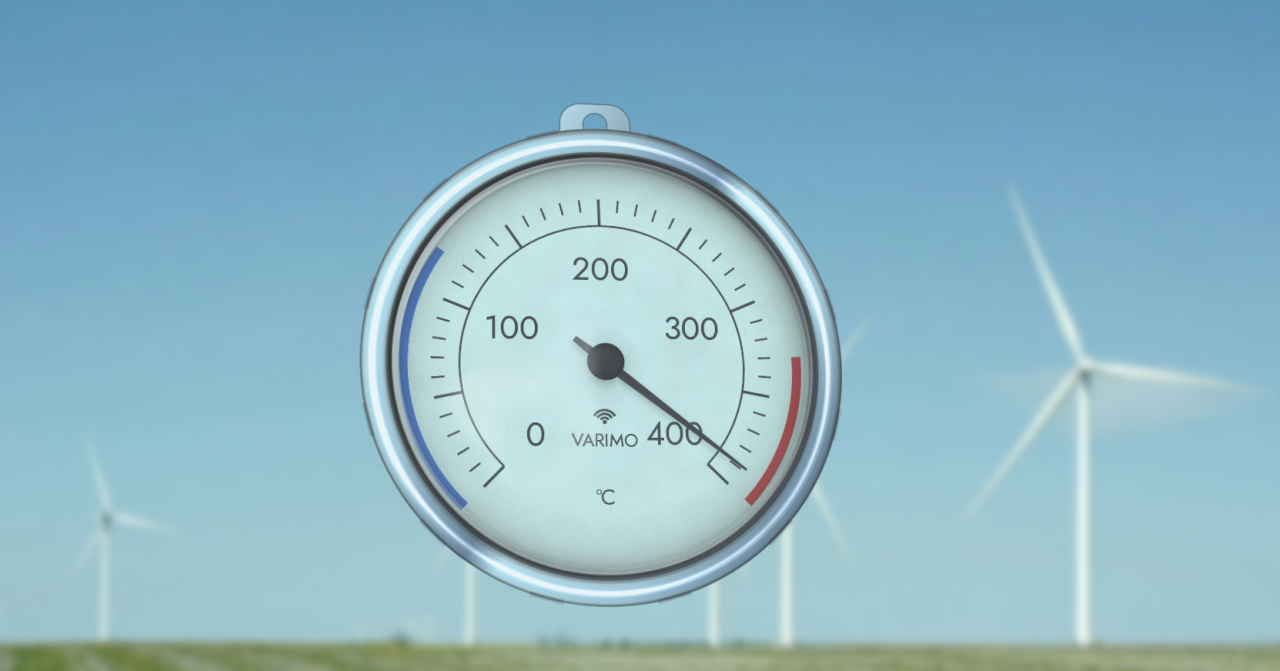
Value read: value=390 unit=°C
